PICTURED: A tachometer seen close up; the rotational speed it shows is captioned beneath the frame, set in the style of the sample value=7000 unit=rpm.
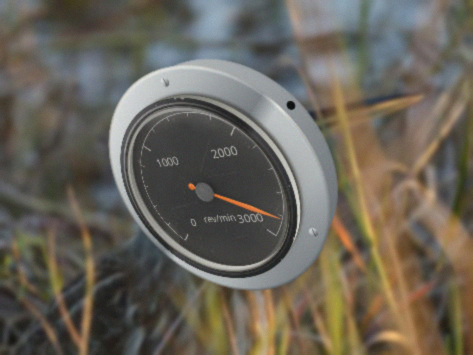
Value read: value=2800 unit=rpm
